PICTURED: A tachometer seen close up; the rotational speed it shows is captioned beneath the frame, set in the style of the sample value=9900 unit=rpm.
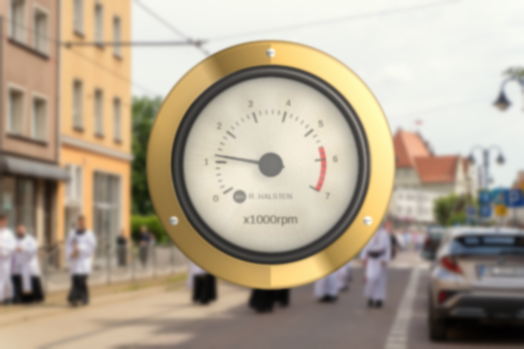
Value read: value=1200 unit=rpm
